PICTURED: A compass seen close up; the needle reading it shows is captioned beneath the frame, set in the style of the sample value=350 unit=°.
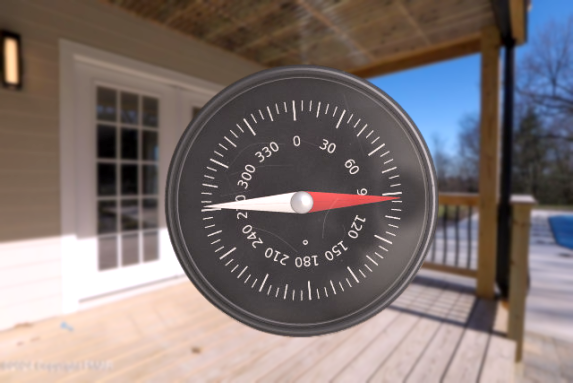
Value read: value=92.5 unit=°
